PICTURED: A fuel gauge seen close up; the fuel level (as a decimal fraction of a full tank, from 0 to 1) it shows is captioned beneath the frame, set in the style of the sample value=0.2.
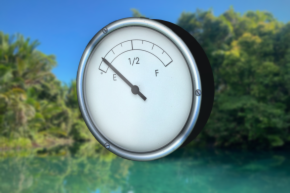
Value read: value=0.125
